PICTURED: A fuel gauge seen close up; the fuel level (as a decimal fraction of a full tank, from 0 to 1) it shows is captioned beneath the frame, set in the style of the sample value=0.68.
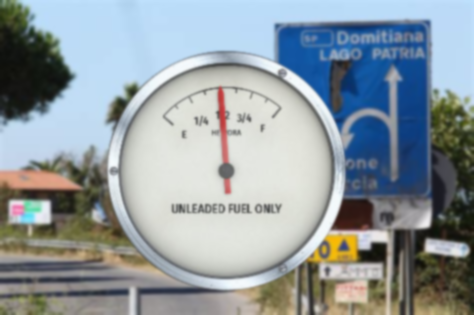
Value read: value=0.5
